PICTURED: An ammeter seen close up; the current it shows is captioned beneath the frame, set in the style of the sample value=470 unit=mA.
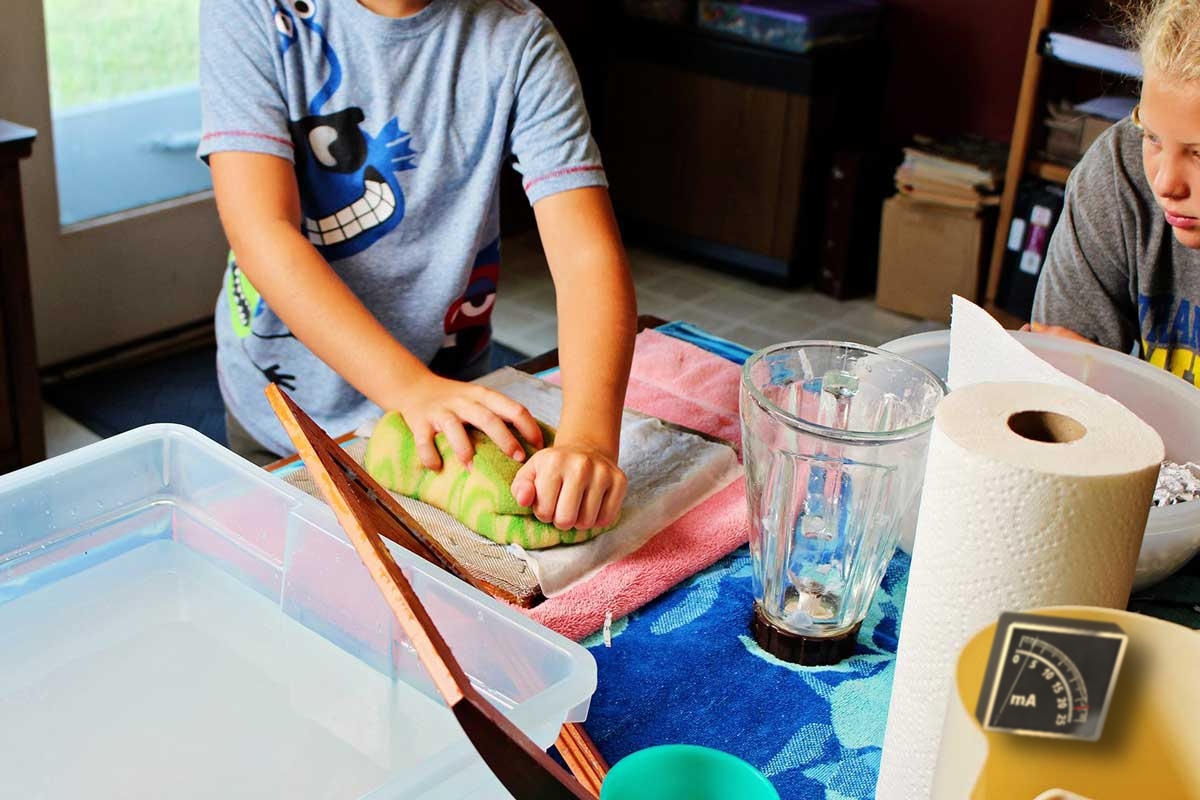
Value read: value=2.5 unit=mA
